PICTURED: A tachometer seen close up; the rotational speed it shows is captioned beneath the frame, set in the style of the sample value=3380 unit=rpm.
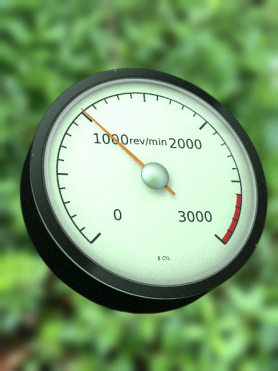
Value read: value=1000 unit=rpm
